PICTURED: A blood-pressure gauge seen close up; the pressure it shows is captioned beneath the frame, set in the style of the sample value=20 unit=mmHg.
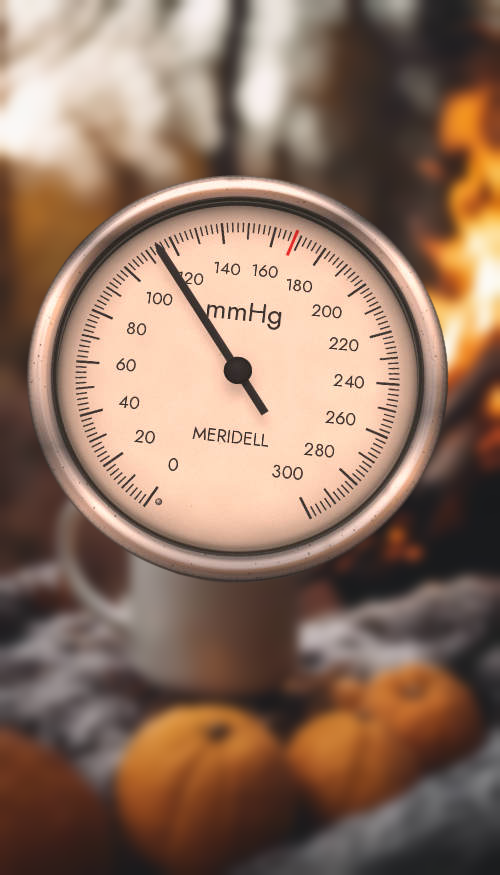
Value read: value=114 unit=mmHg
